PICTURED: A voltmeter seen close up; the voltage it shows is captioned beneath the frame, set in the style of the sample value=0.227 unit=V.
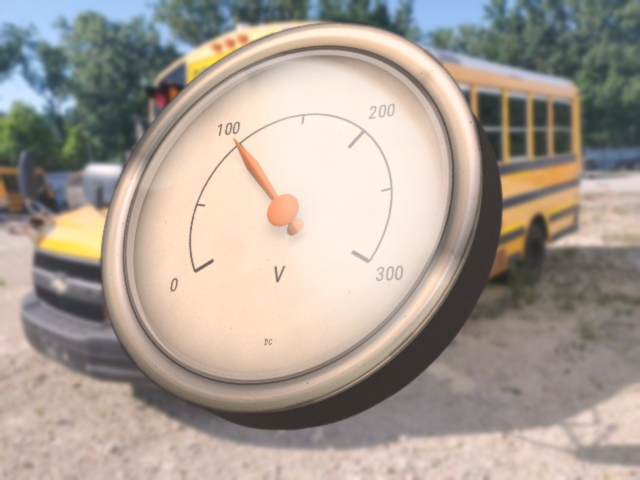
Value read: value=100 unit=V
